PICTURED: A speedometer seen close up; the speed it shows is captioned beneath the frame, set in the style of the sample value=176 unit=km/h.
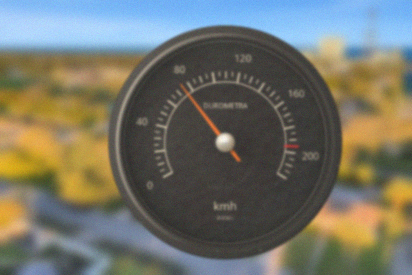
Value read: value=75 unit=km/h
